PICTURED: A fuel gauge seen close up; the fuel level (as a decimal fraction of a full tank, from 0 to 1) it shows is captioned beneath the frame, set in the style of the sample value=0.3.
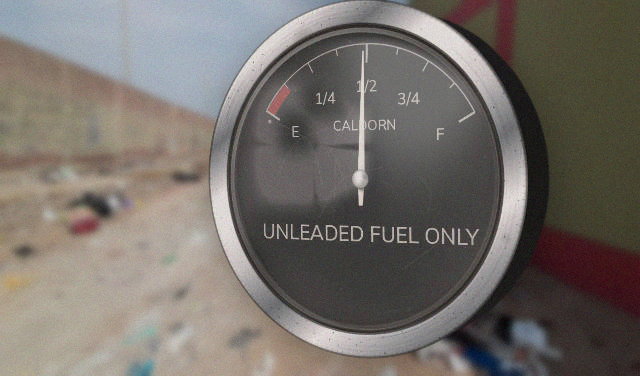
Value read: value=0.5
